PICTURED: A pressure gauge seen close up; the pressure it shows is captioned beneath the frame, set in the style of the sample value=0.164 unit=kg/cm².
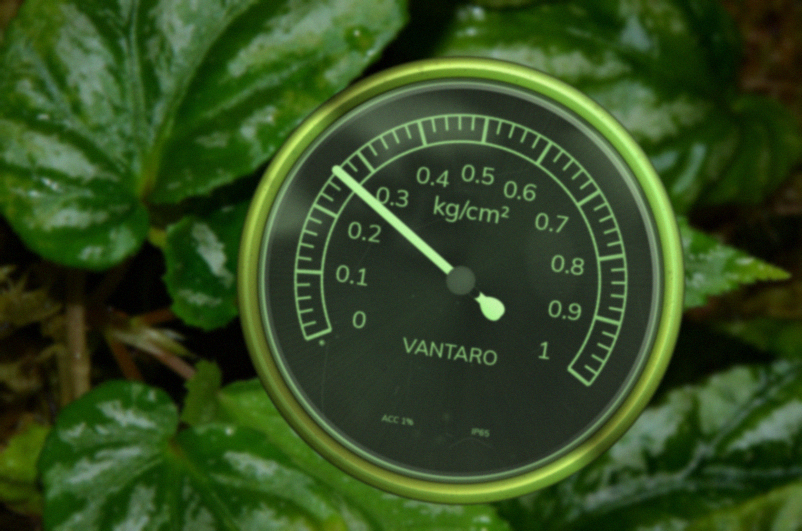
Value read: value=0.26 unit=kg/cm²
